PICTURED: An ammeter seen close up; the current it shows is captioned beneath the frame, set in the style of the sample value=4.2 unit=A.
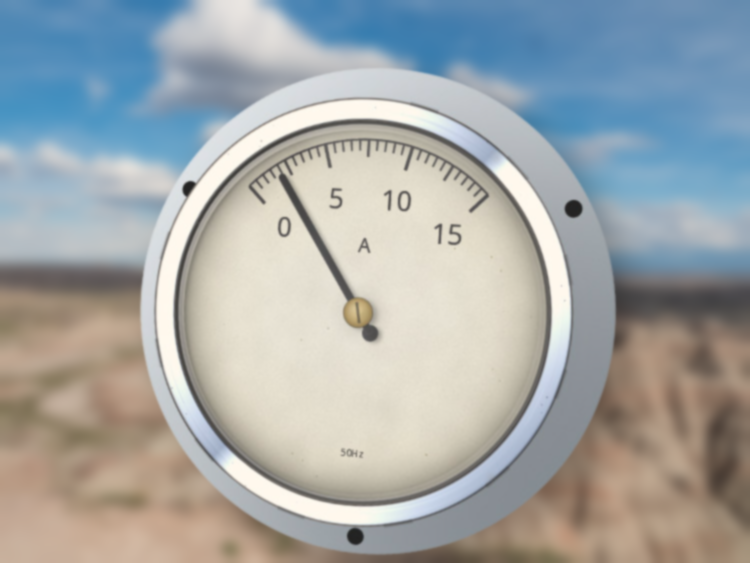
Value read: value=2 unit=A
